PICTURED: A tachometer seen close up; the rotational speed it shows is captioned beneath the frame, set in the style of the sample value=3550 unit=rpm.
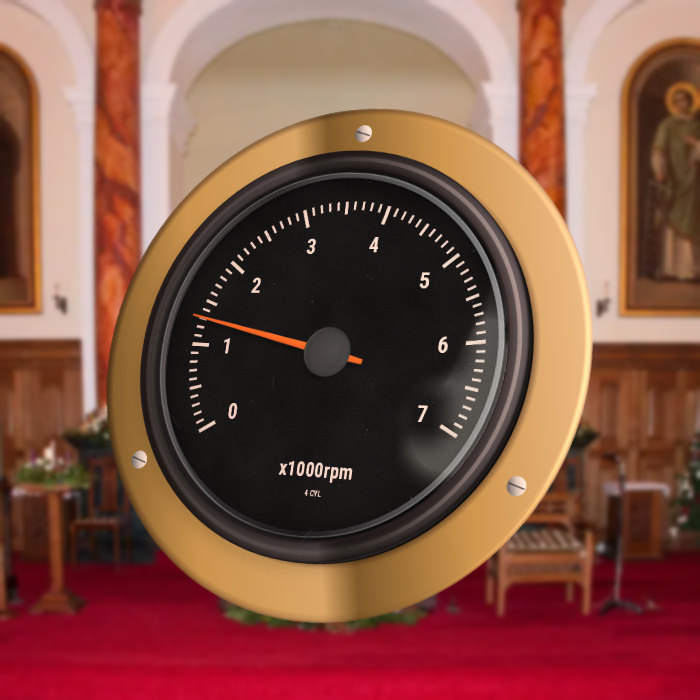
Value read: value=1300 unit=rpm
